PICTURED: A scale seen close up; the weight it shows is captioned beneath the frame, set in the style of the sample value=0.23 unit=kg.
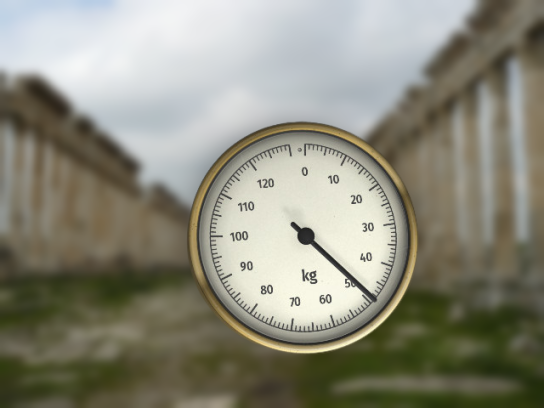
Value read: value=49 unit=kg
